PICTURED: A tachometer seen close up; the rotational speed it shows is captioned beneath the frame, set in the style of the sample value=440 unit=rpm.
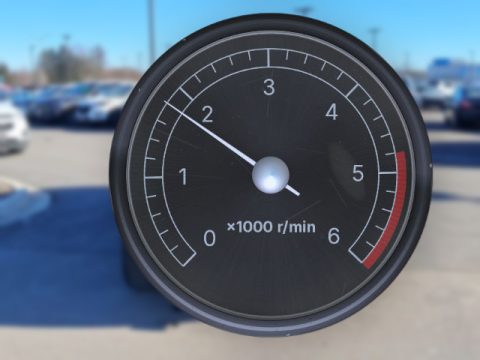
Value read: value=1800 unit=rpm
